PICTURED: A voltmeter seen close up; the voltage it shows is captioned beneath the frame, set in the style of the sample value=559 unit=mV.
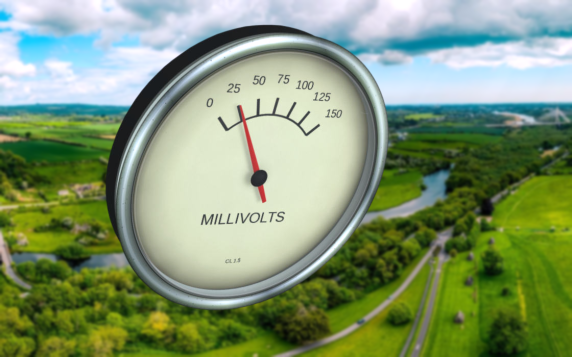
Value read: value=25 unit=mV
